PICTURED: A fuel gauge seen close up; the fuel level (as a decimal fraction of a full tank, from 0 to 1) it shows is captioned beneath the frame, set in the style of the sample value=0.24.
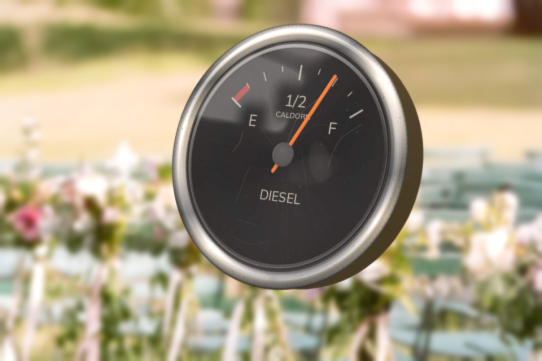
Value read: value=0.75
